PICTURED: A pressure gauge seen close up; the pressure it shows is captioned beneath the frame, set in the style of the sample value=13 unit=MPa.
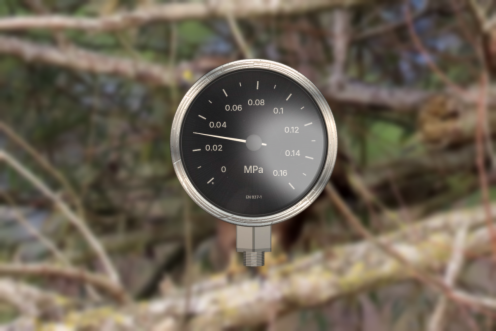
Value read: value=0.03 unit=MPa
